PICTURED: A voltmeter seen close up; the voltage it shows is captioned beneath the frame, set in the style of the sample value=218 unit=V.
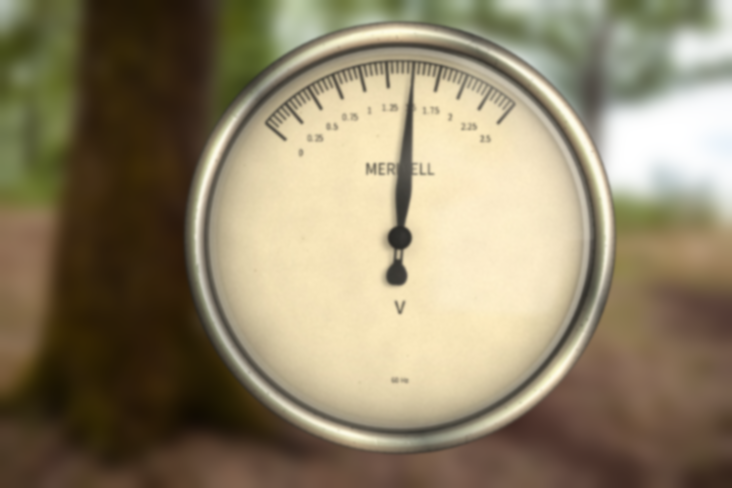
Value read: value=1.5 unit=V
